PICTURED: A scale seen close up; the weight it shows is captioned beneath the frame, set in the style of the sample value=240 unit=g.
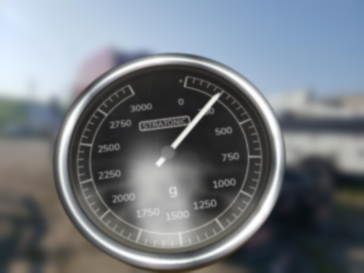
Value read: value=250 unit=g
